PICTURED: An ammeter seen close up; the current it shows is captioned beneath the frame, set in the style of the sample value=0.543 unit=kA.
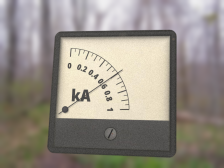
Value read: value=0.6 unit=kA
